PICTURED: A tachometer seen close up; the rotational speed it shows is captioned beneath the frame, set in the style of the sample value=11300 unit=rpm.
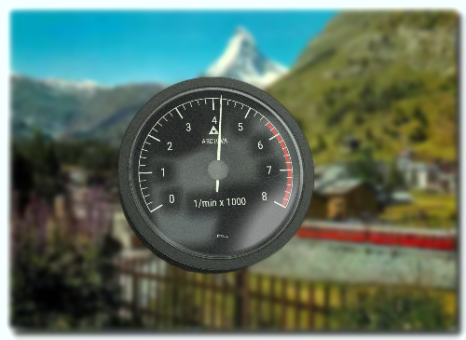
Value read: value=4200 unit=rpm
